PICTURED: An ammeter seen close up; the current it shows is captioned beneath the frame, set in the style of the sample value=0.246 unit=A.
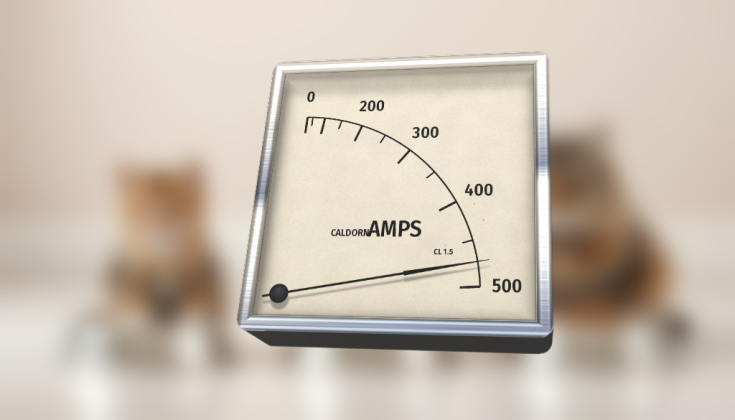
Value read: value=475 unit=A
